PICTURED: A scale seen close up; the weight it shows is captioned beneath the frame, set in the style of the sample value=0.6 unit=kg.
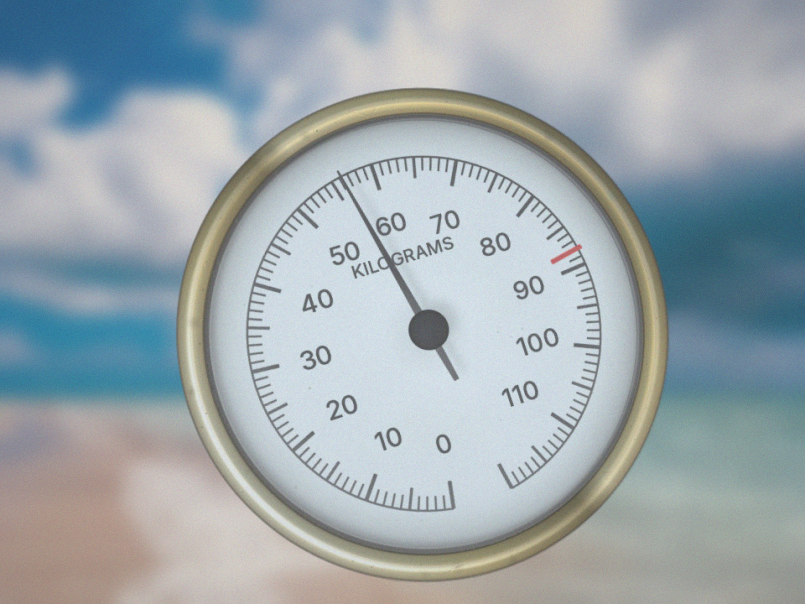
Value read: value=56 unit=kg
